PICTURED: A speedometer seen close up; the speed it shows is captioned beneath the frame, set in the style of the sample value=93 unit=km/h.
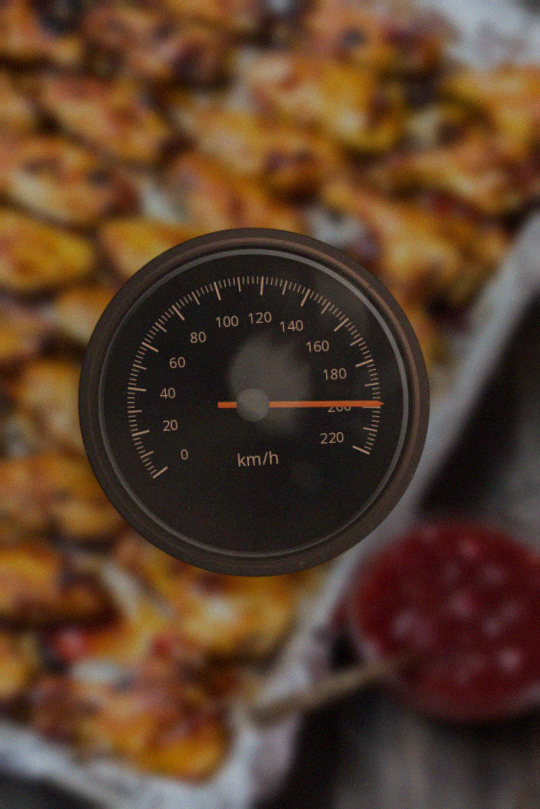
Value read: value=198 unit=km/h
